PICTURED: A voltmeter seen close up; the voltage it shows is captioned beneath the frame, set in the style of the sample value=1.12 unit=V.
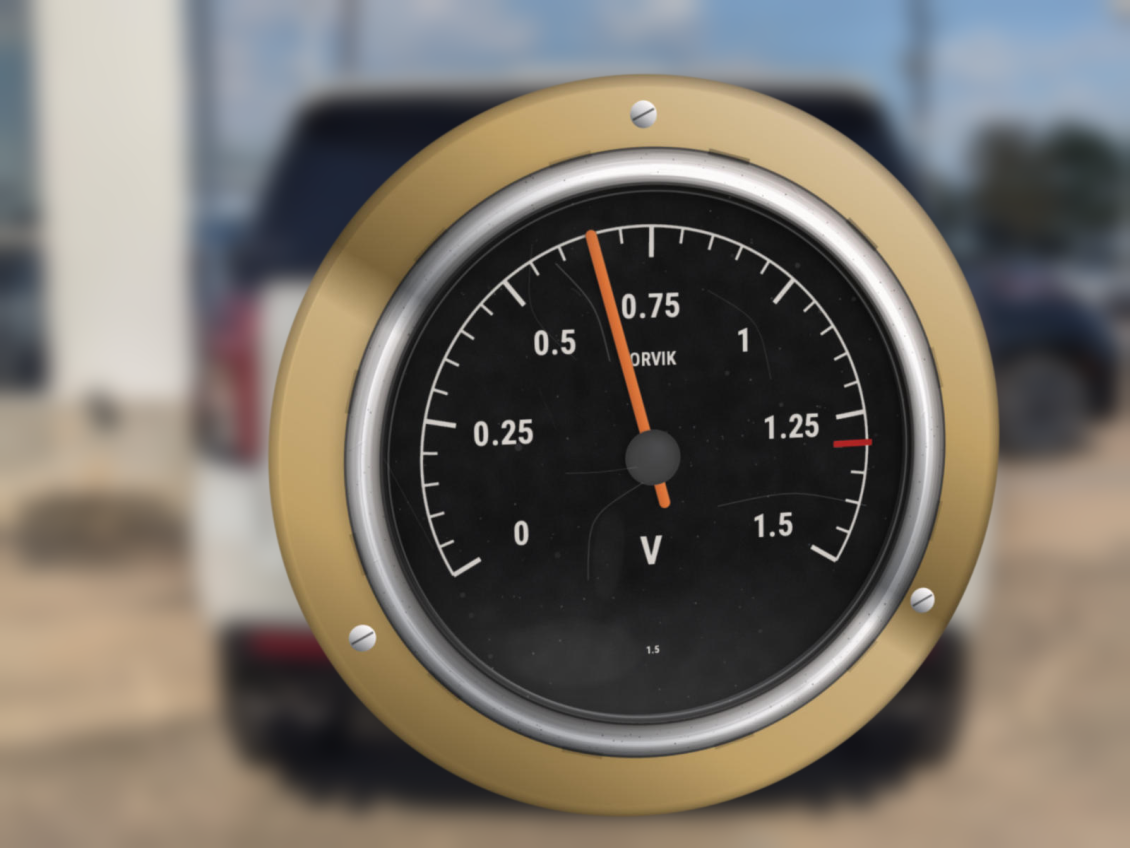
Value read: value=0.65 unit=V
